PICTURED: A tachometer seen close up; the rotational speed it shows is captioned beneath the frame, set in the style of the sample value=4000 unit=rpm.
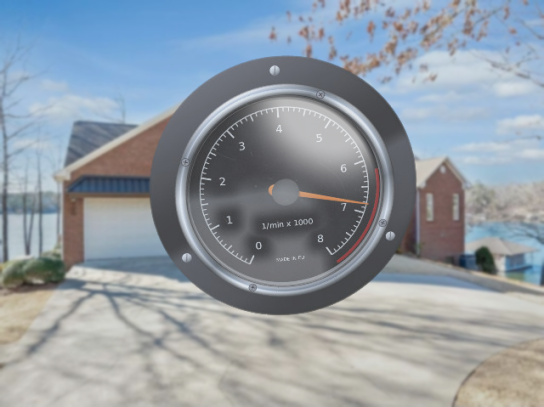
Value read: value=6800 unit=rpm
